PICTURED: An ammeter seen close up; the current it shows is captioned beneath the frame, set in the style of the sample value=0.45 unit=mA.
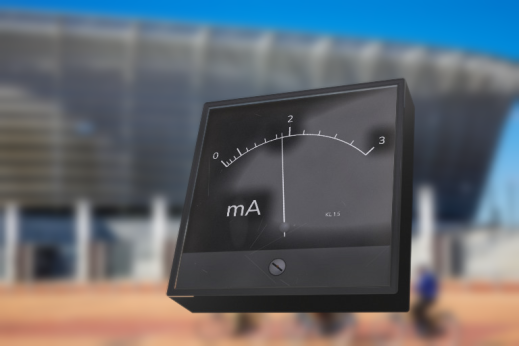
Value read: value=1.9 unit=mA
